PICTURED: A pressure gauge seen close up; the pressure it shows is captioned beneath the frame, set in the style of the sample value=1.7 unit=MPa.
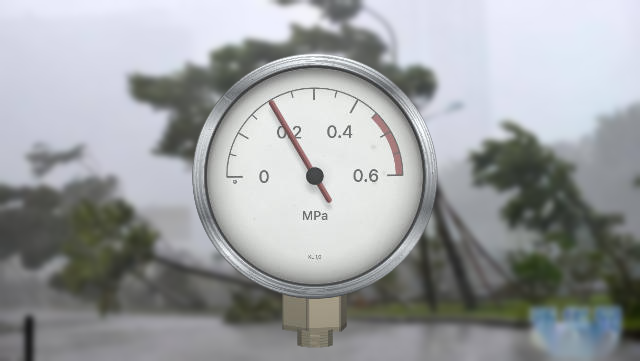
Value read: value=0.2 unit=MPa
